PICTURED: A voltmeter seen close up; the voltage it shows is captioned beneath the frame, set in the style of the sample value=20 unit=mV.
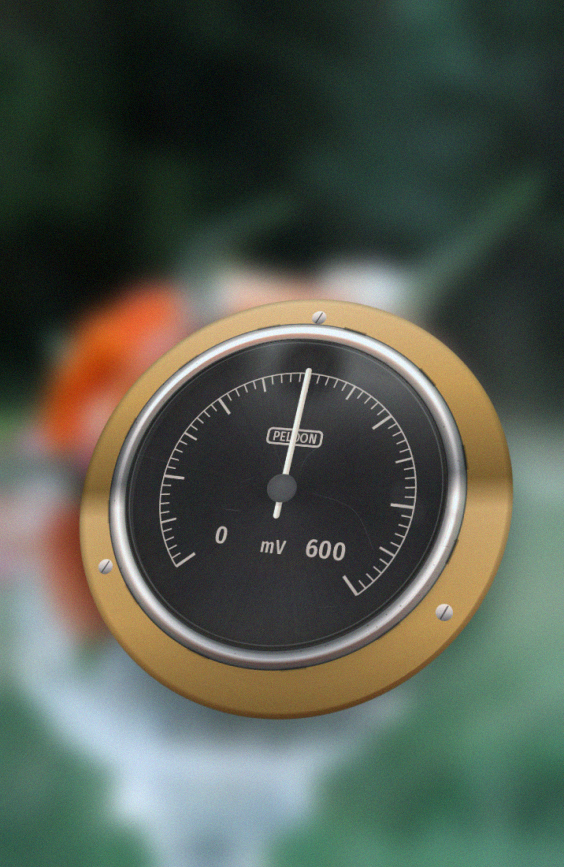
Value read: value=300 unit=mV
